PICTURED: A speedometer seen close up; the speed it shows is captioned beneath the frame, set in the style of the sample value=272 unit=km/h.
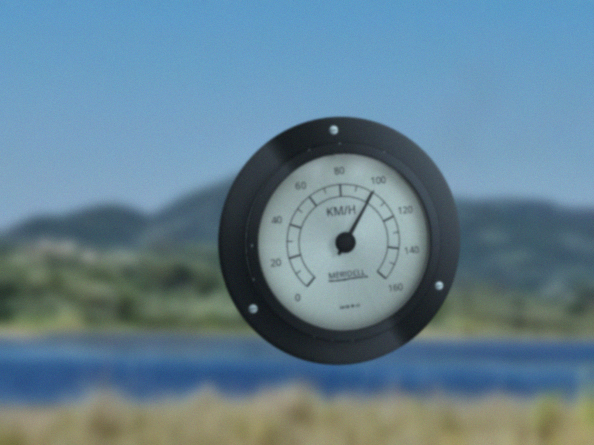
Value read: value=100 unit=km/h
